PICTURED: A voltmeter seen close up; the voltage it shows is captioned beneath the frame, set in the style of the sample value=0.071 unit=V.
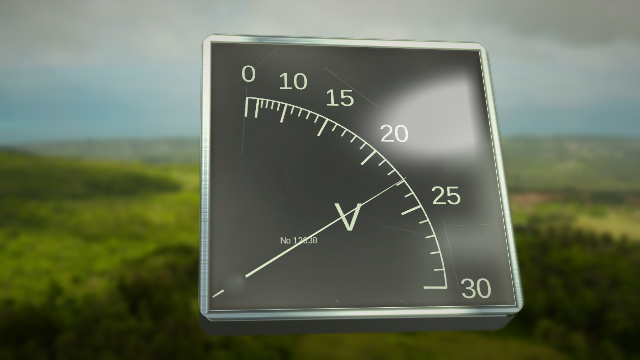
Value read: value=23 unit=V
